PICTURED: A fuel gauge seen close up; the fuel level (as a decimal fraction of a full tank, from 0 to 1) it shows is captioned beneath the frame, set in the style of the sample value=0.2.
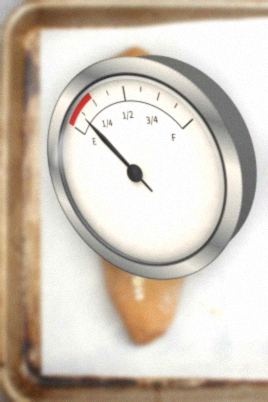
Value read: value=0.125
